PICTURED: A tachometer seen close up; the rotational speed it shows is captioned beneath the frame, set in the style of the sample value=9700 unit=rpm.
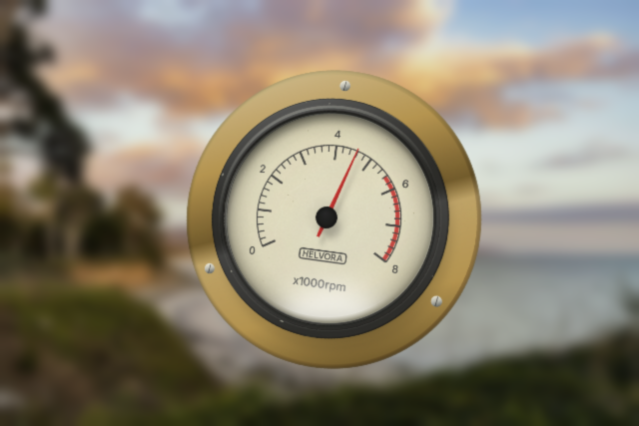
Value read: value=4600 unit=rpm
